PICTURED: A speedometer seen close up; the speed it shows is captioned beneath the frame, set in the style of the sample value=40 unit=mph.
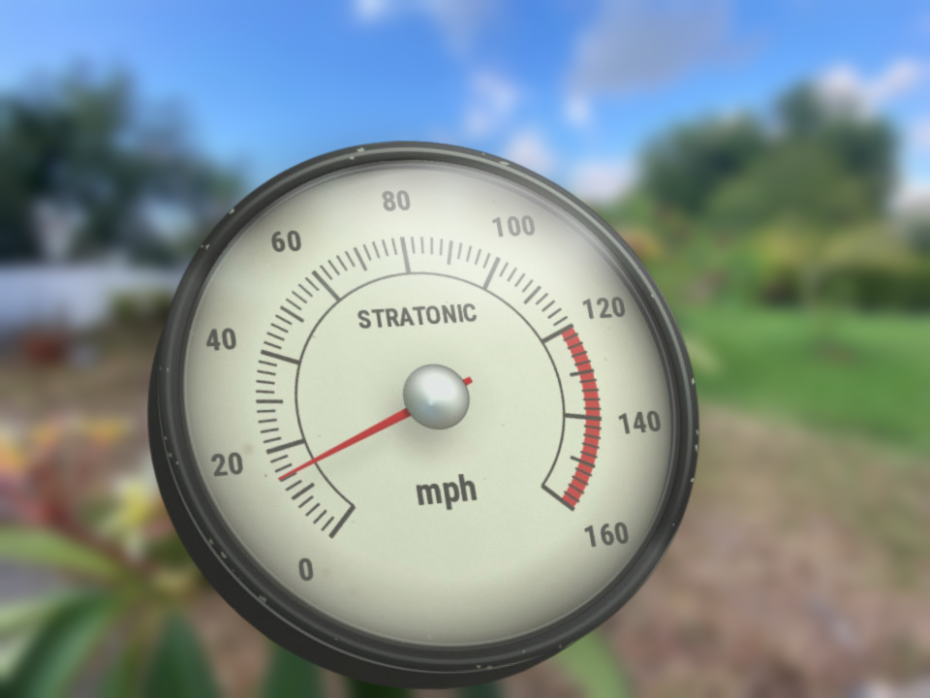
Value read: value=14 unit=mph
